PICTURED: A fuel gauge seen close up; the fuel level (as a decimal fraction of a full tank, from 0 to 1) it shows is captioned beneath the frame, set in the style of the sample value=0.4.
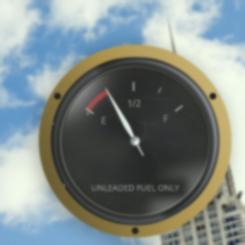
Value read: value=0.25
